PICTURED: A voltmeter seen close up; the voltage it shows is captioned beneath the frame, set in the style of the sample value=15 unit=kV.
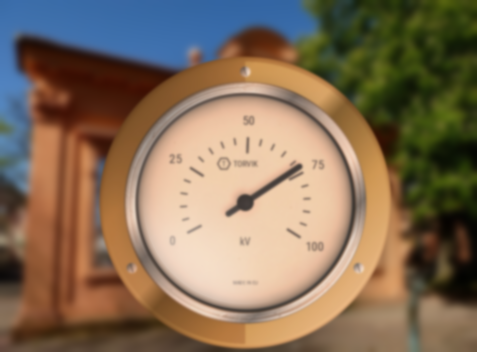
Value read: value=72.5 unit=kV
